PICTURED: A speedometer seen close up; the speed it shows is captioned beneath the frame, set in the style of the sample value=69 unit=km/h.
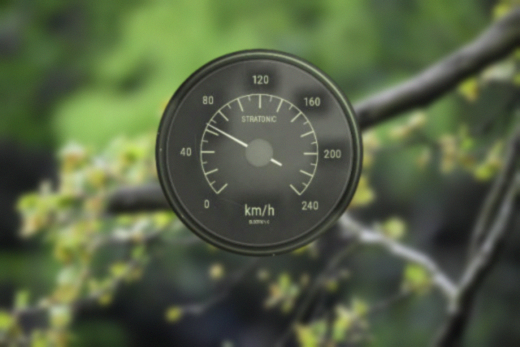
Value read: value=65 unit=km/h
